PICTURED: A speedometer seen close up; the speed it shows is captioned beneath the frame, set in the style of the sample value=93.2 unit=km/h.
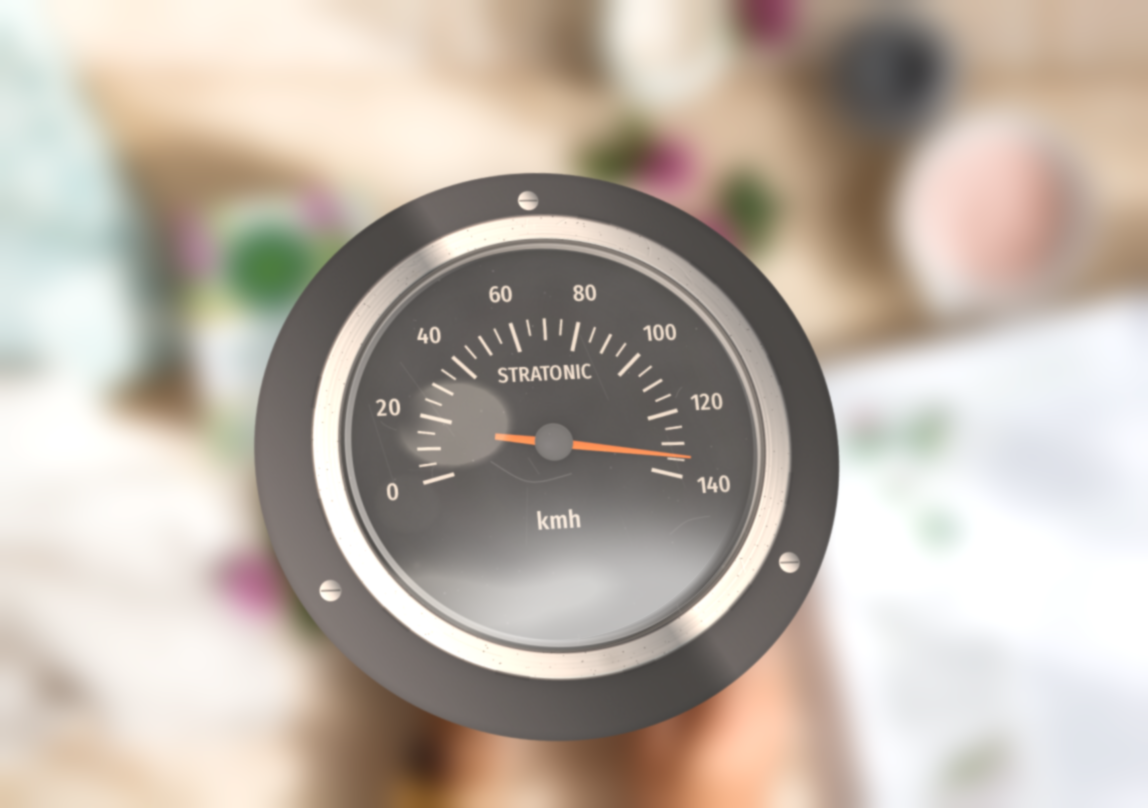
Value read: value=135 unit=km/h
